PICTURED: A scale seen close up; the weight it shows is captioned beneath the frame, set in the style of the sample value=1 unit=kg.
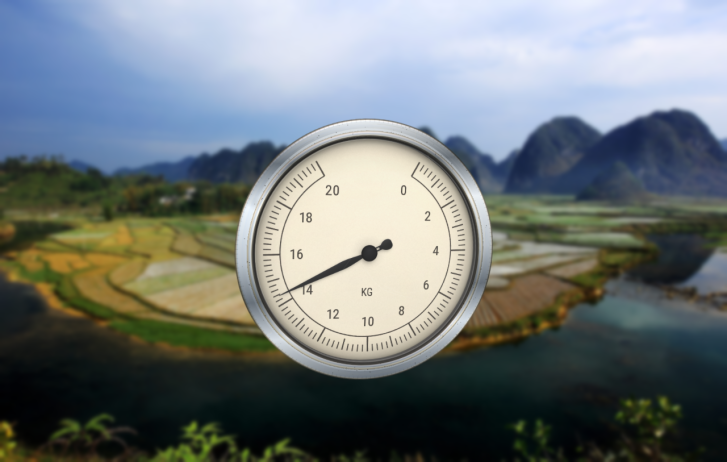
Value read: value=14.4 unit=kg
